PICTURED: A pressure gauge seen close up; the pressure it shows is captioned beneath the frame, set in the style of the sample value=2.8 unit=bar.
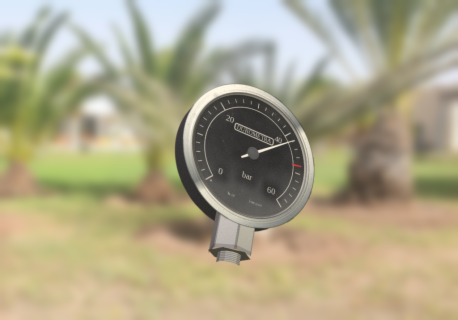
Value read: value=42 unit=bar
